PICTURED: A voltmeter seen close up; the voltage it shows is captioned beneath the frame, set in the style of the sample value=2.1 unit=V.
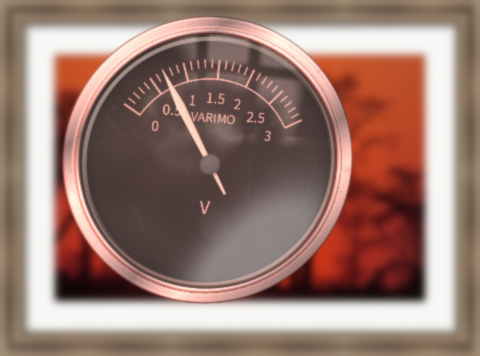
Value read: value=0.7 unit=V
